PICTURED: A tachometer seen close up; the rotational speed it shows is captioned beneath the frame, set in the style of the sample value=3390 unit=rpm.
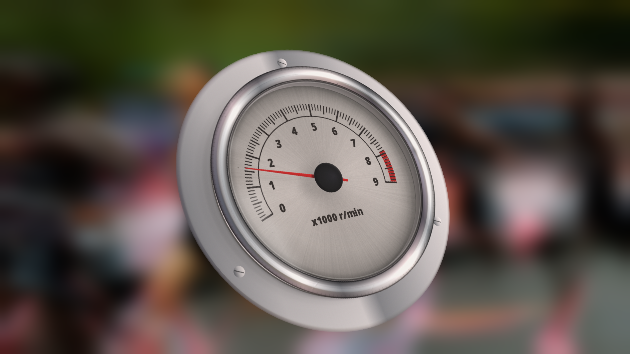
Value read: value=1500 unit=rpm
